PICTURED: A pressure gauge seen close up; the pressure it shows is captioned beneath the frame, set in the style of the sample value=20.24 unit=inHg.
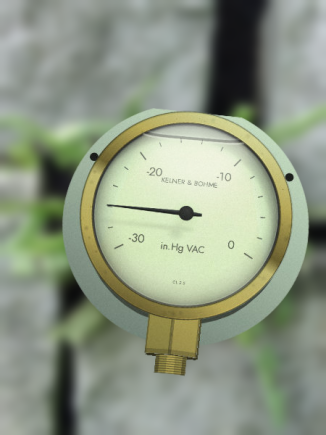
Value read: value=-26 unit=inHg
